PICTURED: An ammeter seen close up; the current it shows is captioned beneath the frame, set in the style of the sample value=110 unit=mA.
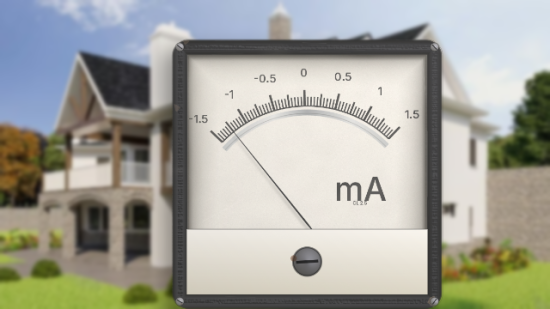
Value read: value=-1.25 unit=mA
